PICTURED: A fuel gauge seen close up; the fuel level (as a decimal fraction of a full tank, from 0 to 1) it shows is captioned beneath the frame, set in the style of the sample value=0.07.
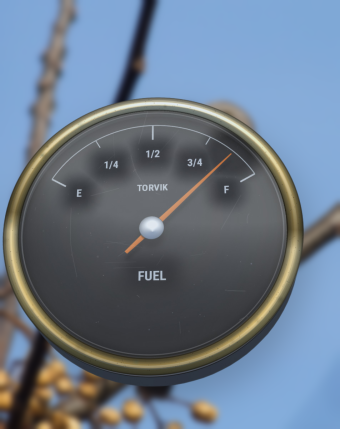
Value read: value=0.875
